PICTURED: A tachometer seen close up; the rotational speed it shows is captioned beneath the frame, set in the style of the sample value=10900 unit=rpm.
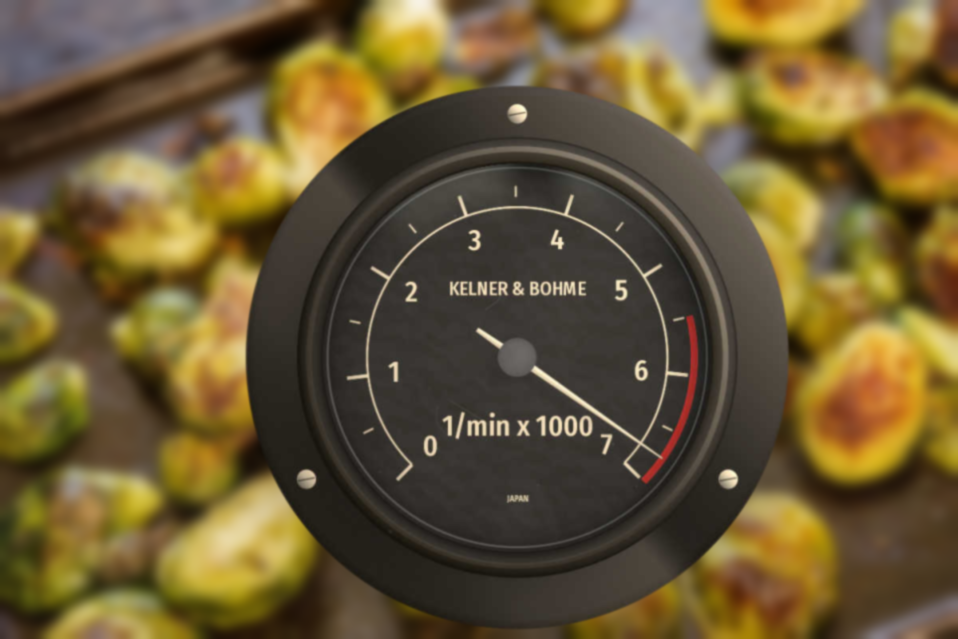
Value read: value=6750 unit=rpm
